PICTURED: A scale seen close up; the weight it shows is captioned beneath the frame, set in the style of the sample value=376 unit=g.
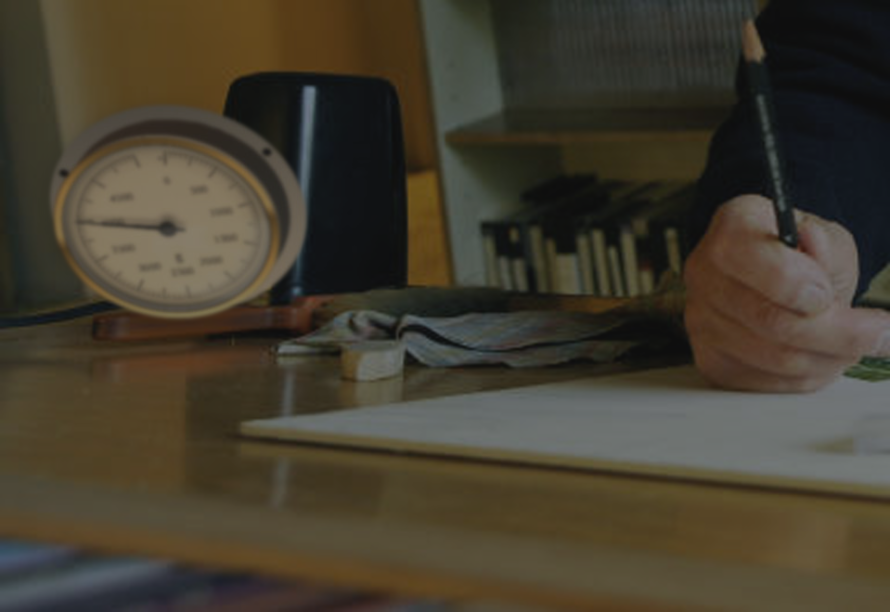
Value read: value=4000 unit=g
